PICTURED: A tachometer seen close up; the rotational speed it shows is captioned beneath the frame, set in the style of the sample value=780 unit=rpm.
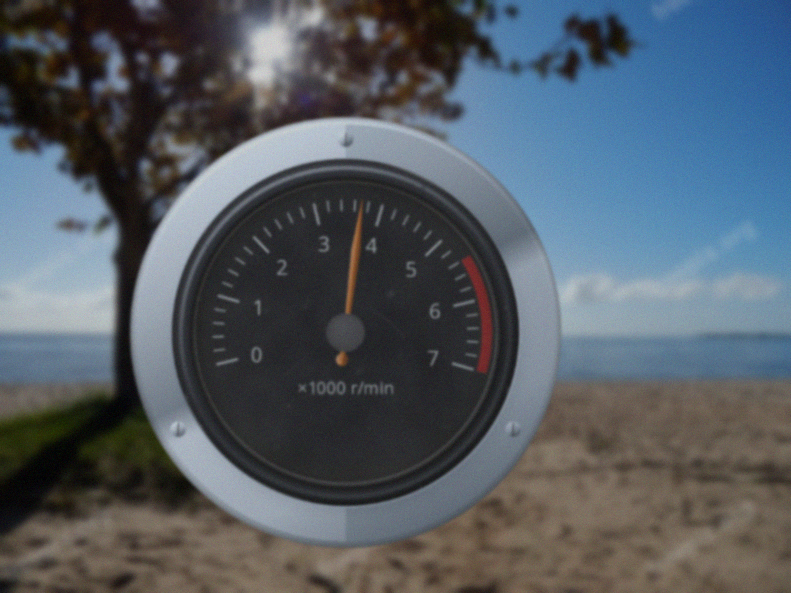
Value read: value=3700 unit=rpm
